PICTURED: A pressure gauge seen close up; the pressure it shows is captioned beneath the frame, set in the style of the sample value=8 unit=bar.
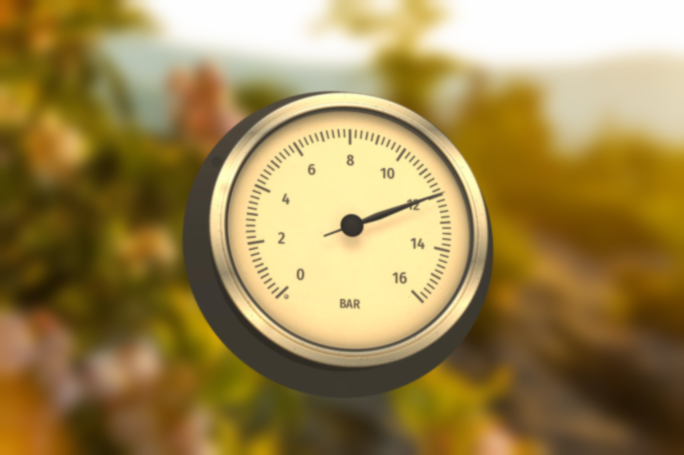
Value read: value=12 unit=bar
